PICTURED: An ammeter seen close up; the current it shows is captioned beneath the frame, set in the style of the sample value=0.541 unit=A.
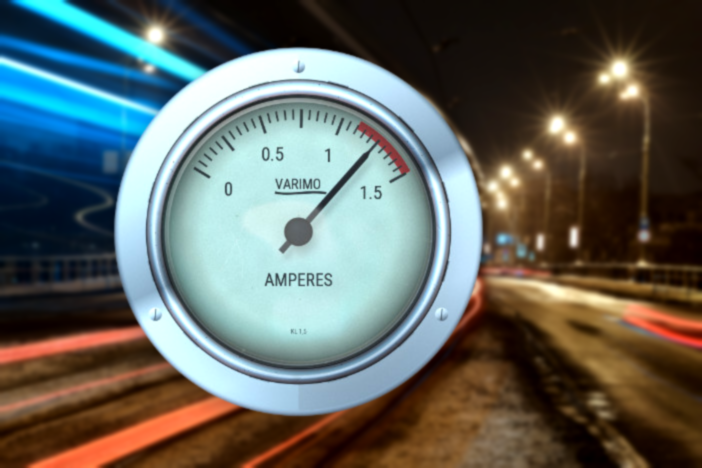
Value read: value=1.25 unit=A
